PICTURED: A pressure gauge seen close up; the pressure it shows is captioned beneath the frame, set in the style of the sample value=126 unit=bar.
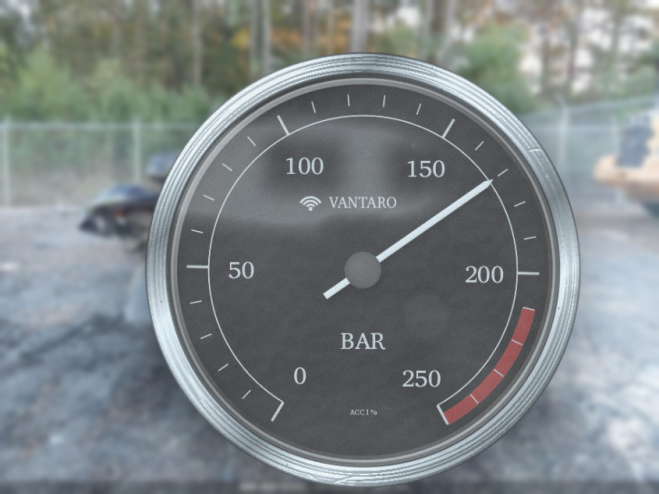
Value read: value=170 unit=bar
